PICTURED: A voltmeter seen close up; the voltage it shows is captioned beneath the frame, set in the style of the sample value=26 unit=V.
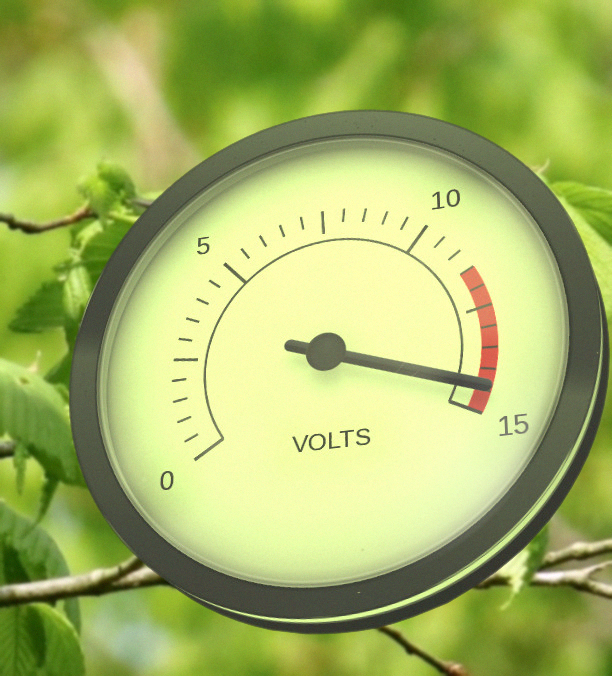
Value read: value=14.5 unit=V
